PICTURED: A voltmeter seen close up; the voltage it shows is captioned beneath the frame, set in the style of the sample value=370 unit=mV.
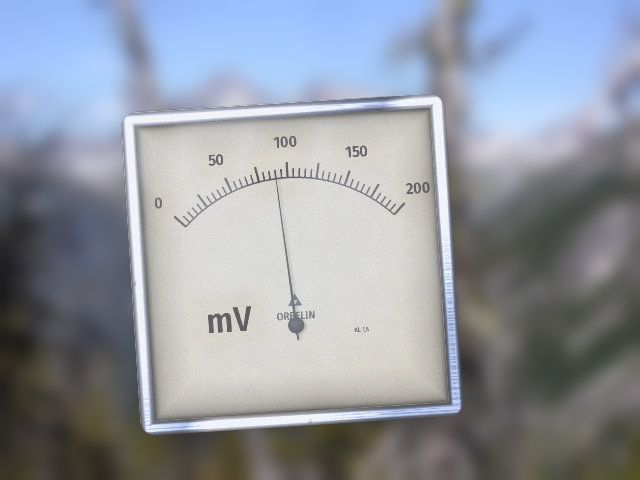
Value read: value=90 unit=mV
